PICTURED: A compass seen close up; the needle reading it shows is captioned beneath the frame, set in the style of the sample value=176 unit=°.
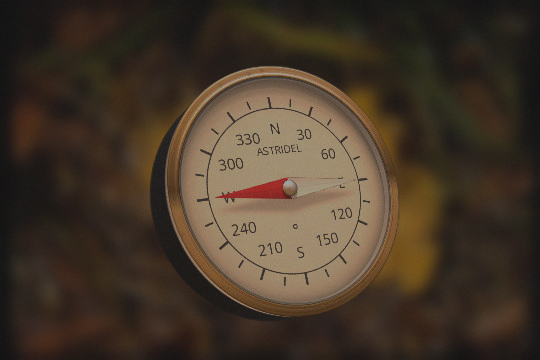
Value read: value=270 unit=°
